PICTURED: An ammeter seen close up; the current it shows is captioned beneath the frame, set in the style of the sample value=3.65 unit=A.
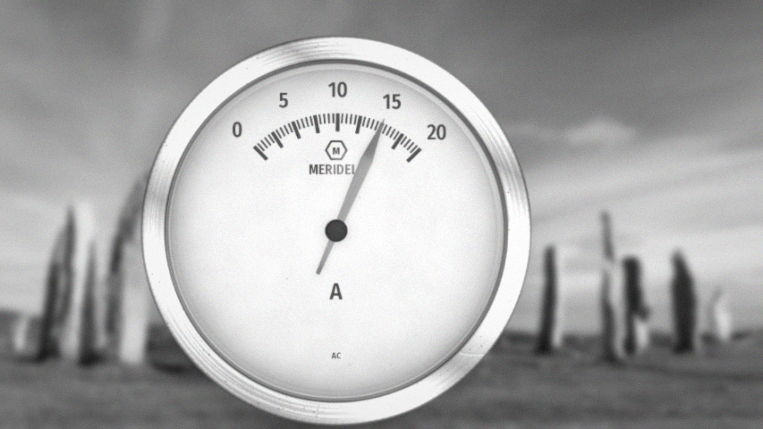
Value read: value=15 unit=A
